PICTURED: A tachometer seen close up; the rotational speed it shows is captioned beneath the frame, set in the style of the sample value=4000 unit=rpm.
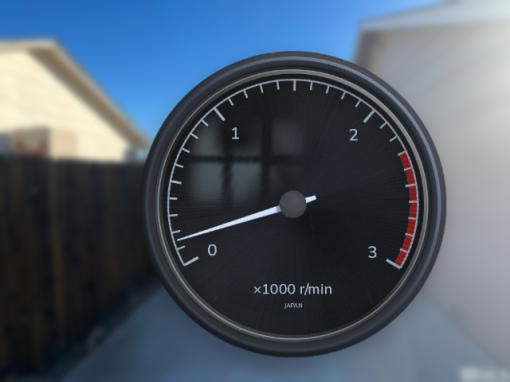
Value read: value=150 unit=rpm
